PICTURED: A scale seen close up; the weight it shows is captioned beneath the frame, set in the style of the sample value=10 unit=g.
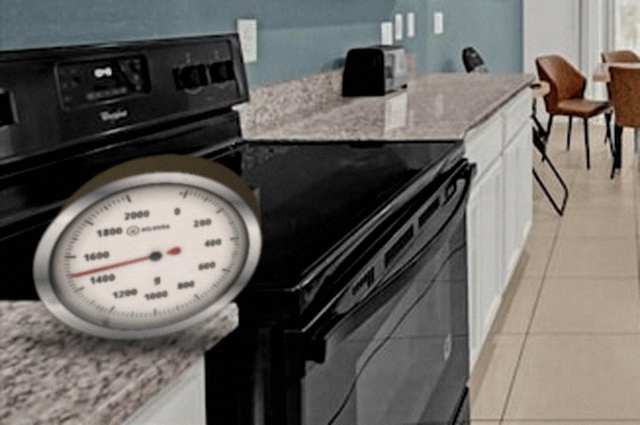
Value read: value=1500 unit=g
